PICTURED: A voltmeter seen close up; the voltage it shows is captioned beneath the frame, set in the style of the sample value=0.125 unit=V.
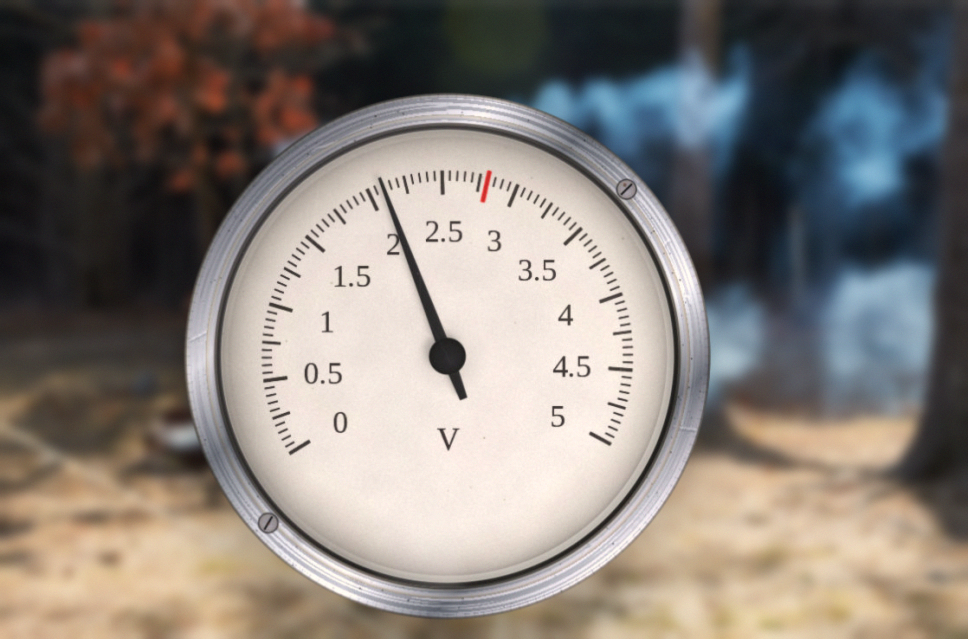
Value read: value=2.1 unit=V
